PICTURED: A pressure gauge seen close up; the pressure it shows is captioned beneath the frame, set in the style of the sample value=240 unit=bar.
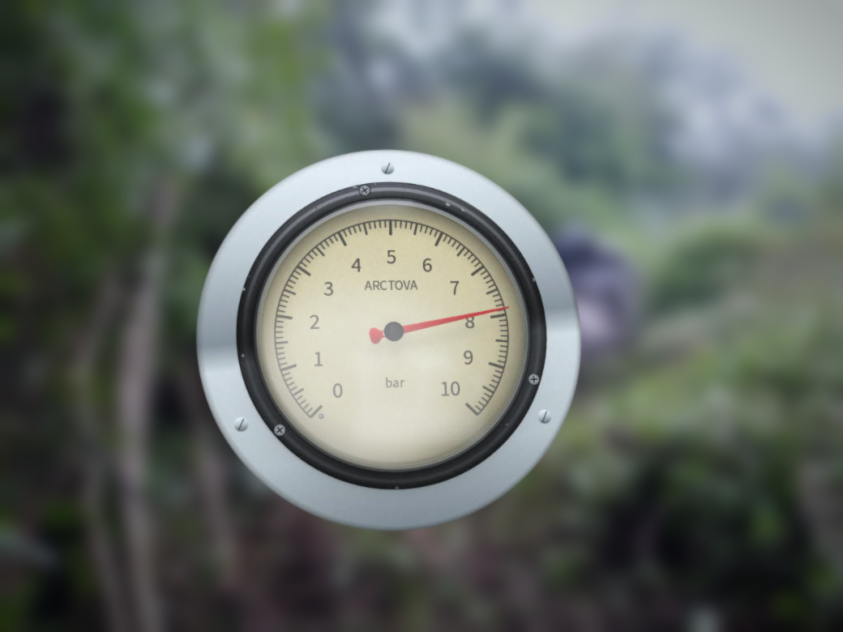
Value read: value=7.9 unit=bar
